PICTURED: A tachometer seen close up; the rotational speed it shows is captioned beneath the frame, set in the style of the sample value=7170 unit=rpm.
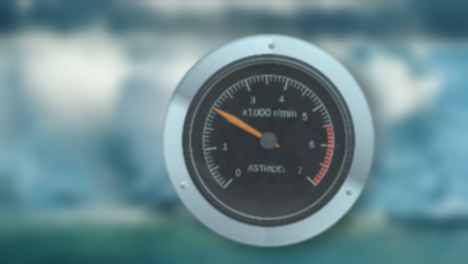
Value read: value=2000 unit=rpm
